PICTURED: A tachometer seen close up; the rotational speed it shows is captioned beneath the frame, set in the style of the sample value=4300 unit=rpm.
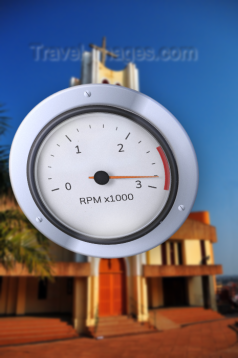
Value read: value=2800 unit=rpm
